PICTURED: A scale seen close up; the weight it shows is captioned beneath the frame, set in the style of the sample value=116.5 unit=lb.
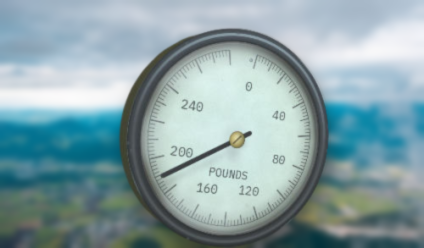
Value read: value=190 unit=lb
